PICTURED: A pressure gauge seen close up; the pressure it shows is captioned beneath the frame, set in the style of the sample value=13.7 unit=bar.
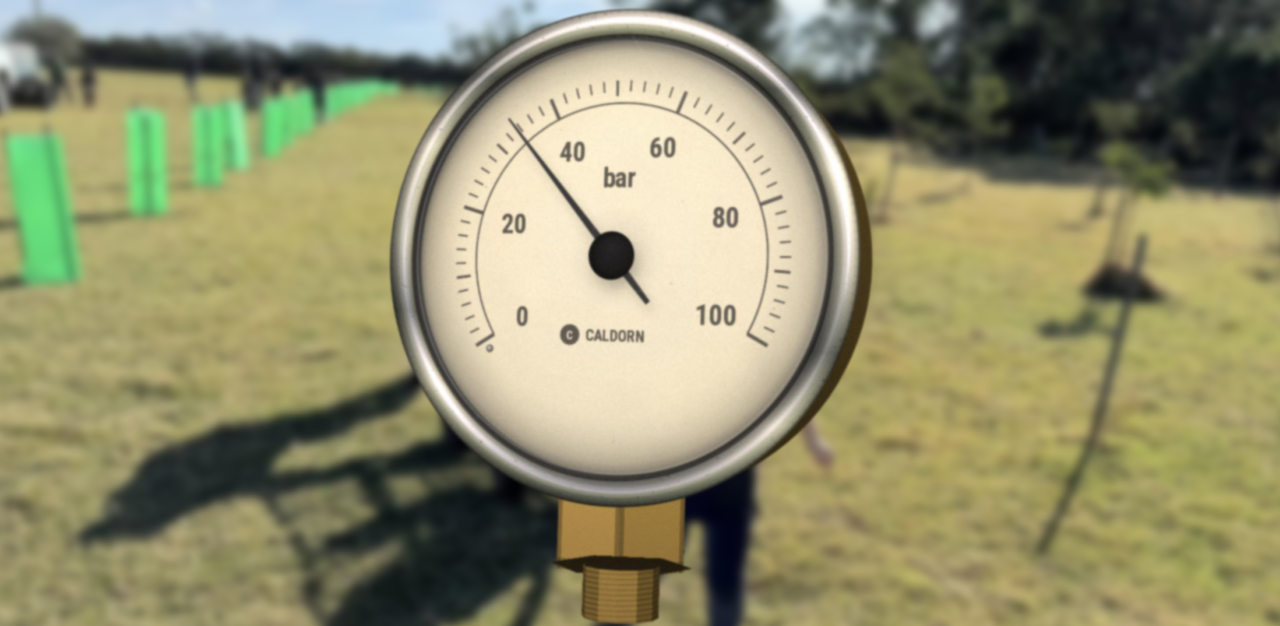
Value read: value=34 unit=bar
